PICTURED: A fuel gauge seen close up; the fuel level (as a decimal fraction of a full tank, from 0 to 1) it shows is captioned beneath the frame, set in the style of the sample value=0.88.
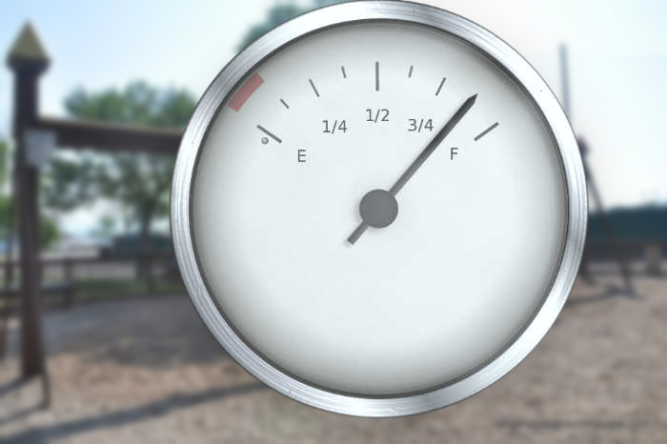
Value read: value=0.875
